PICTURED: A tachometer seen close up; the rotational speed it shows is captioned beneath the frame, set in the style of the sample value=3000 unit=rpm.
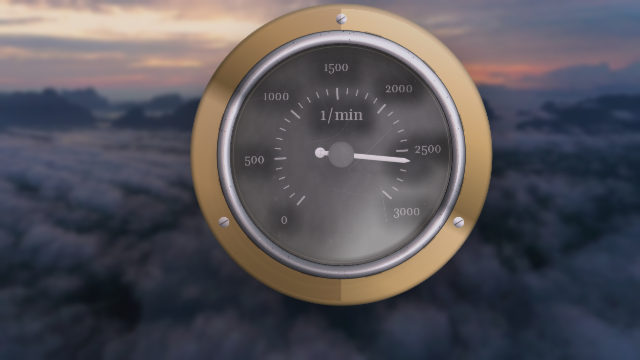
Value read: value=2600 unit=rpm
